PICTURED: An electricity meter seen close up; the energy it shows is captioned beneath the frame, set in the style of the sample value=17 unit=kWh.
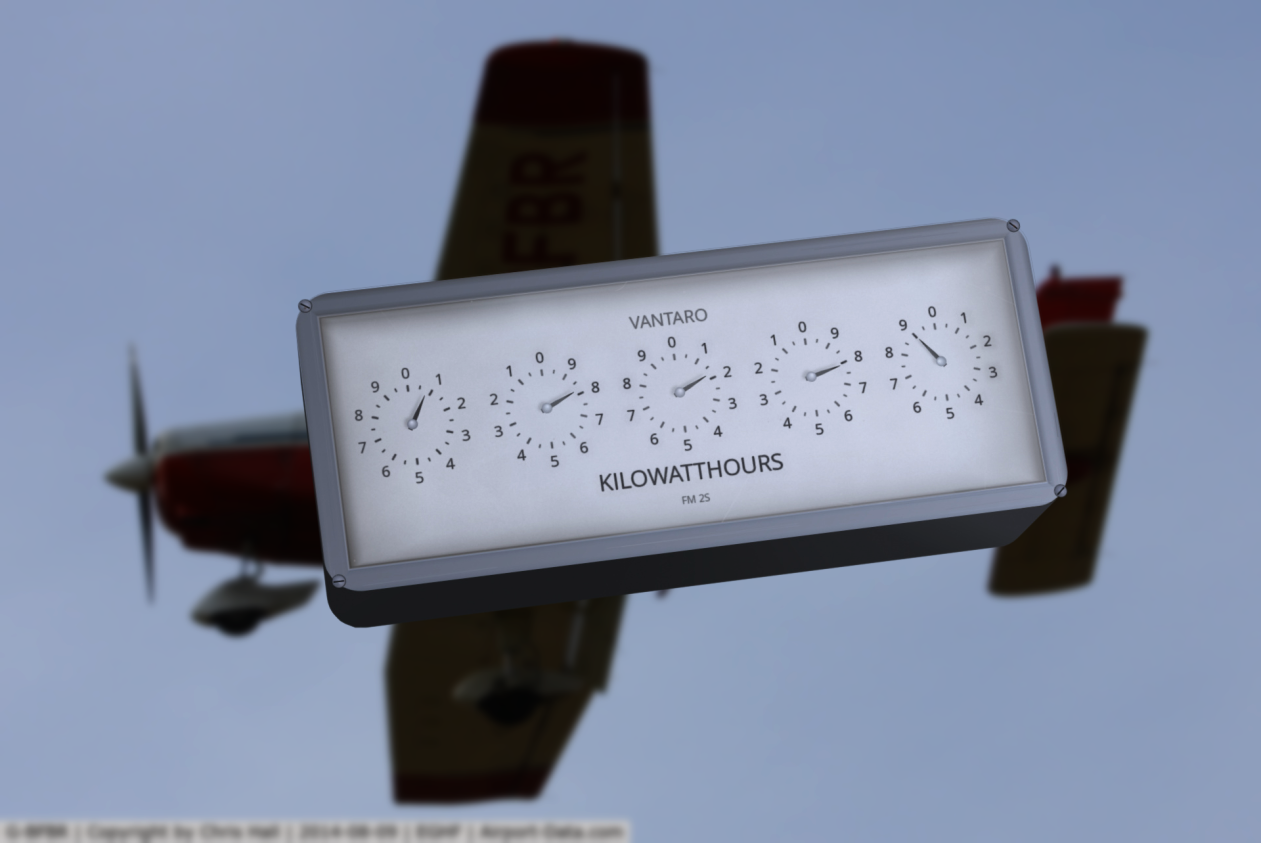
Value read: value=8179 unit=kWh
